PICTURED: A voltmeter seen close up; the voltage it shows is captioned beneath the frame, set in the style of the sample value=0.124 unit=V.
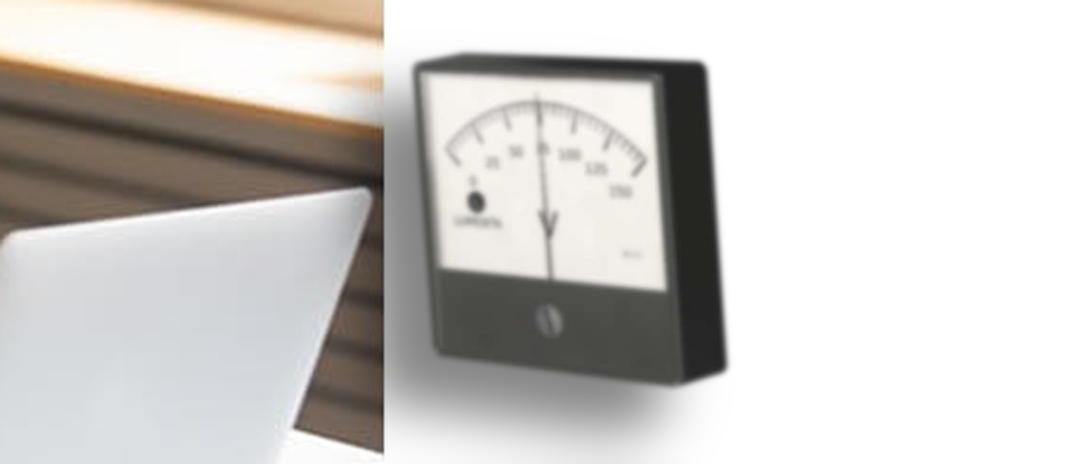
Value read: value=75 unit=V
